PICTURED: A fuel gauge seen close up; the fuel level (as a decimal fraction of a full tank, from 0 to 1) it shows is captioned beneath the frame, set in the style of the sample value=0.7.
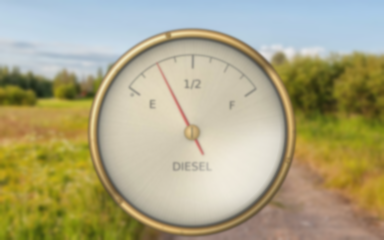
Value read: value=0.25
